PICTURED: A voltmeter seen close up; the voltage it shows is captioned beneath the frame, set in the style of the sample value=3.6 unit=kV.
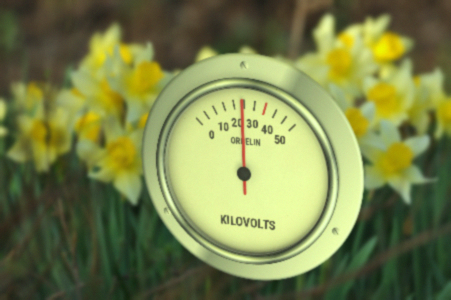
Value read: value=25 unit=kV
